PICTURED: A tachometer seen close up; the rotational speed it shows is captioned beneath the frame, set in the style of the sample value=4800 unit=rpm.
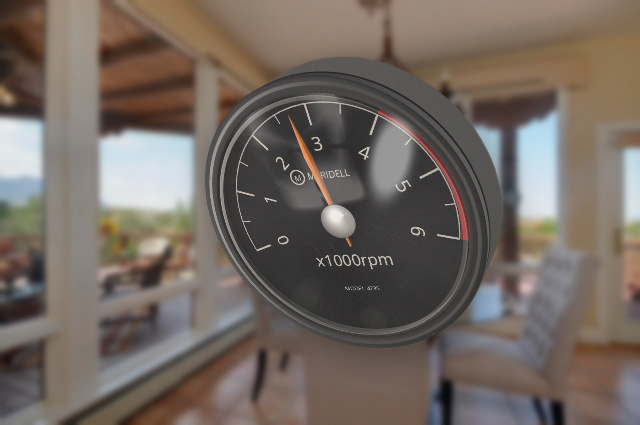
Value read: value=2750 unit=rpm
